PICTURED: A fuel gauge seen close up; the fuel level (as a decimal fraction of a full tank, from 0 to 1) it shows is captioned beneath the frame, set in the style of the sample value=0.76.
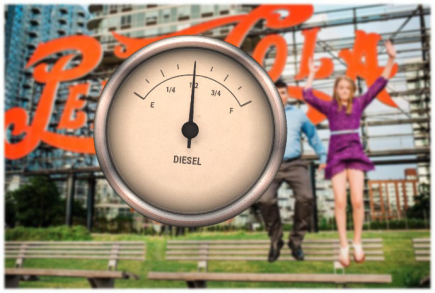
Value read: value=0.5
